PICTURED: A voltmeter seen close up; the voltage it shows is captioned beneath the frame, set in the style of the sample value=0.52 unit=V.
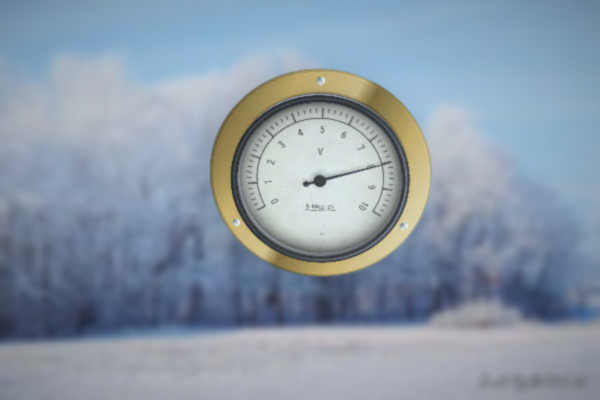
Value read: value=8 unit=V
